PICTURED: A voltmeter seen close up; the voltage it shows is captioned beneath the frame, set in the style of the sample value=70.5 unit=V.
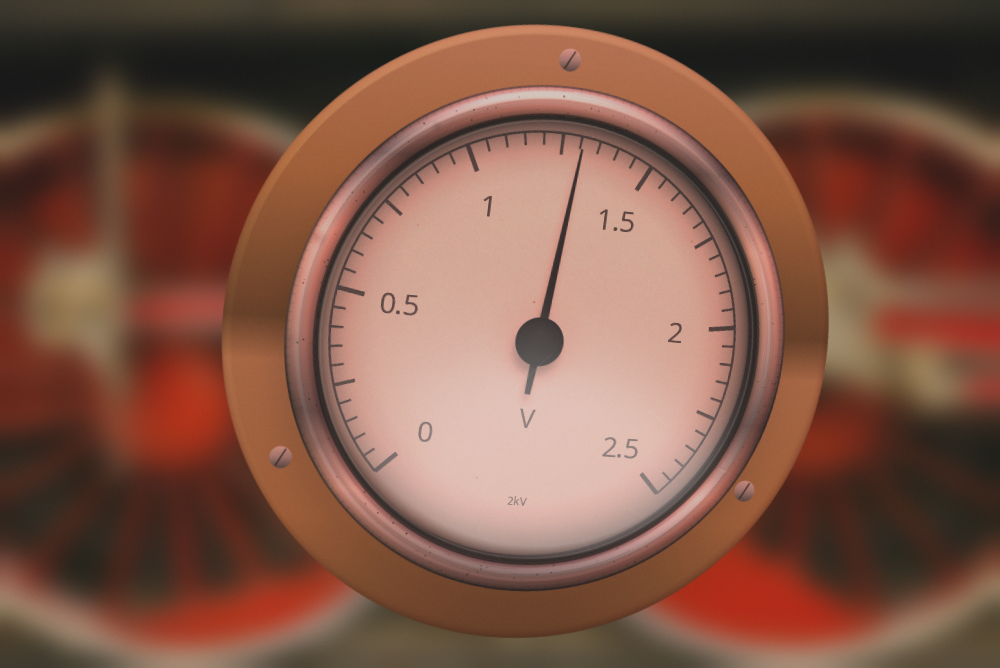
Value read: value=1.3 unit=V
